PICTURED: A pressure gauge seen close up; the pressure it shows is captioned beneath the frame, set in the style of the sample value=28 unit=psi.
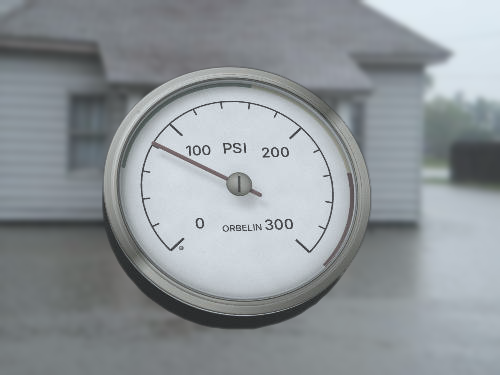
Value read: value=80 unit=psi
